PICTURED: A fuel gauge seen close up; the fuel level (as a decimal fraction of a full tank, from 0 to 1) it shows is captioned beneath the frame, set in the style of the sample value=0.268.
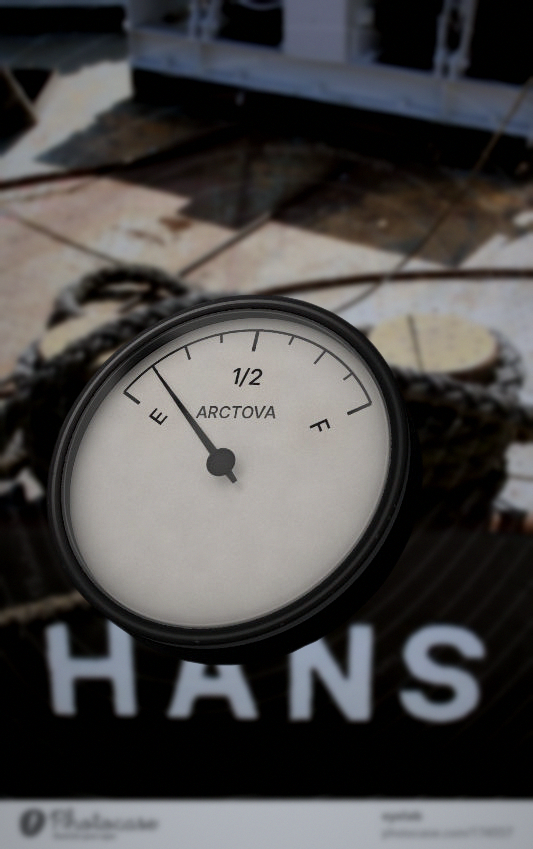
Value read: value=0.125
